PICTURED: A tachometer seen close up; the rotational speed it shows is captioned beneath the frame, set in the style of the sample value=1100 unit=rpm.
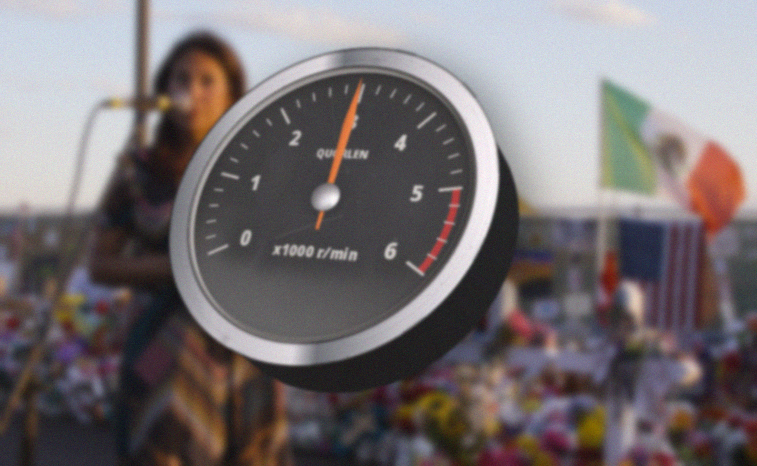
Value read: value=3000 unit=rpm
